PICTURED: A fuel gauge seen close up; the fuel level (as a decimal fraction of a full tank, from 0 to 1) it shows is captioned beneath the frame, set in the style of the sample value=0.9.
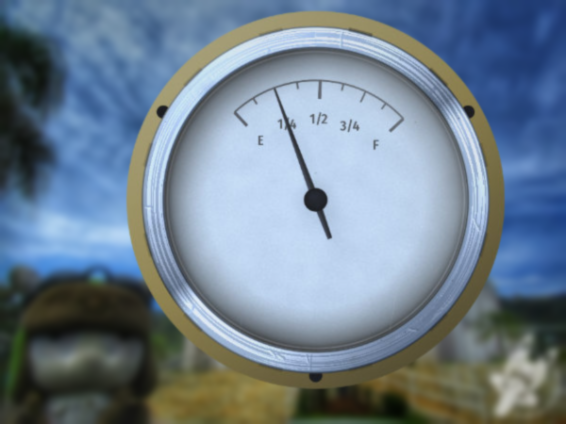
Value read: value=0.25
